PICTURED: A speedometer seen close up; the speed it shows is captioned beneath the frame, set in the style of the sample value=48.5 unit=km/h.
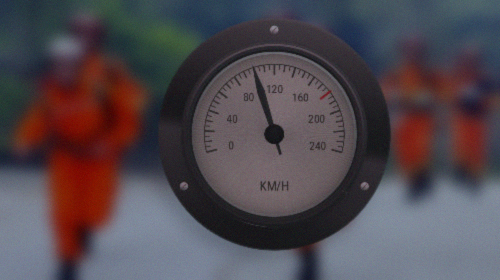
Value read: value=100 unit=km/h
